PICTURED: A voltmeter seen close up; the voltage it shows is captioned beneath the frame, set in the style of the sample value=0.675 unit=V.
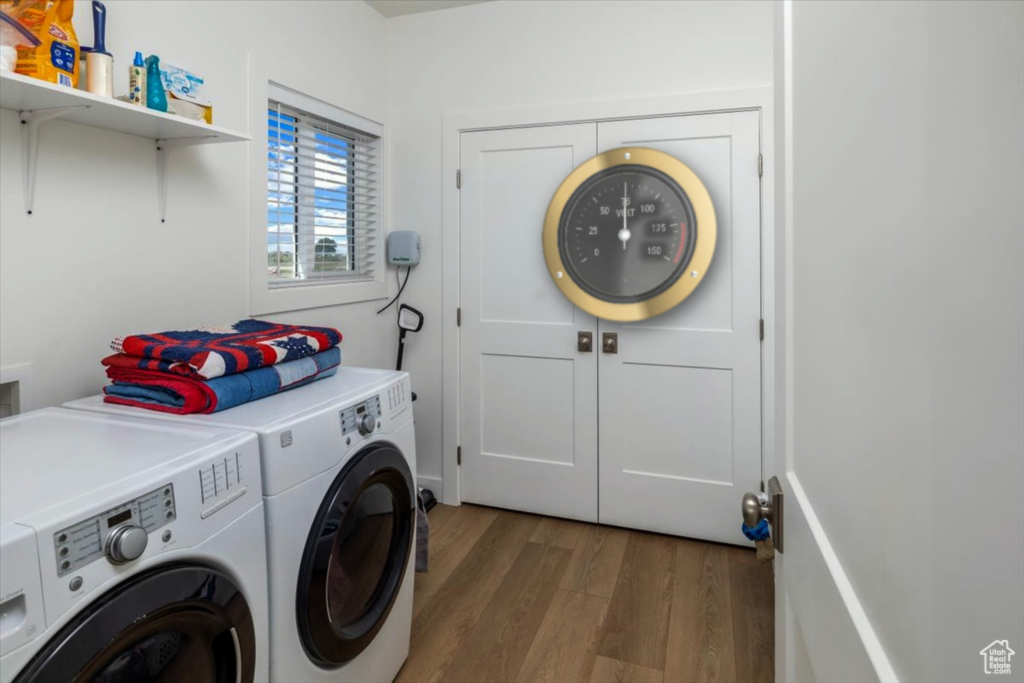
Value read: value=75 unit=V
